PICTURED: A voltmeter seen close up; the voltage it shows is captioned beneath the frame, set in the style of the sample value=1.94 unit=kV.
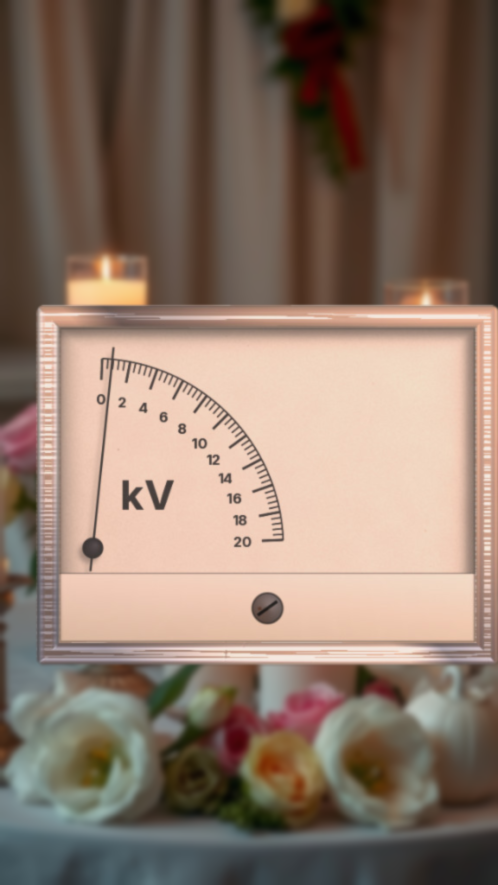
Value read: value=0.8 unit=kV
